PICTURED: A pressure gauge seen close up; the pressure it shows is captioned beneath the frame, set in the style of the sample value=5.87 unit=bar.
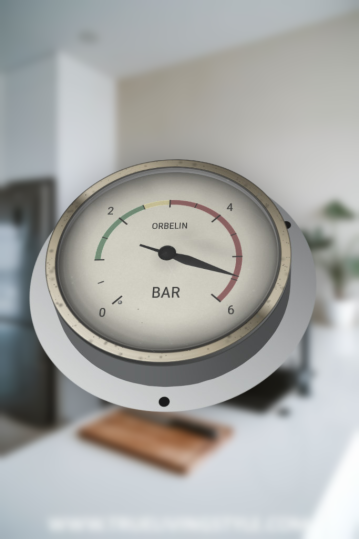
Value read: value=5.5 unit=bar
